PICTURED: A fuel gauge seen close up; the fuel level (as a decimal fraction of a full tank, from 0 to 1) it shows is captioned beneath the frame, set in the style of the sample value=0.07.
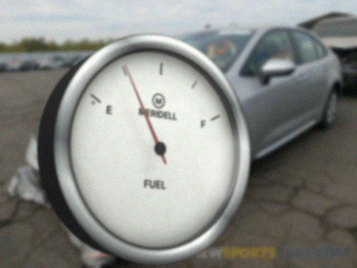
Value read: value=0.25
